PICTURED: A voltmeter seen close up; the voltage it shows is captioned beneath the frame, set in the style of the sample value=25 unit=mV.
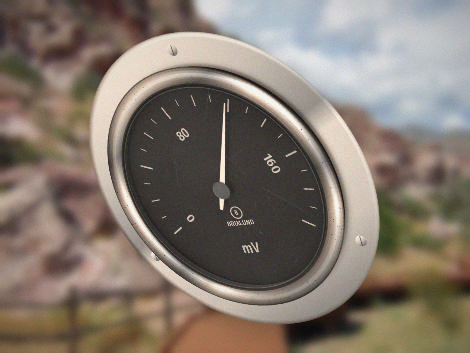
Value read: value=120 unit=mV
